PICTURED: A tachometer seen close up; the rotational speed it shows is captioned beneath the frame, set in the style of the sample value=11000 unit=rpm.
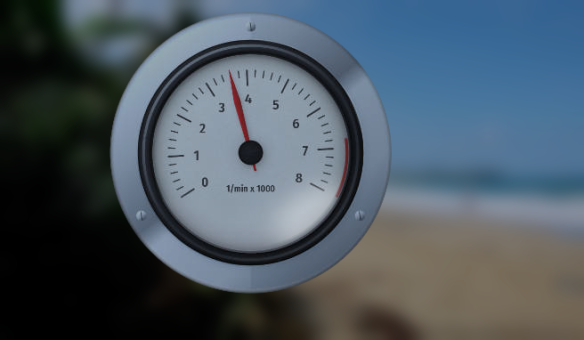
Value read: value=3600 unit=rpm
